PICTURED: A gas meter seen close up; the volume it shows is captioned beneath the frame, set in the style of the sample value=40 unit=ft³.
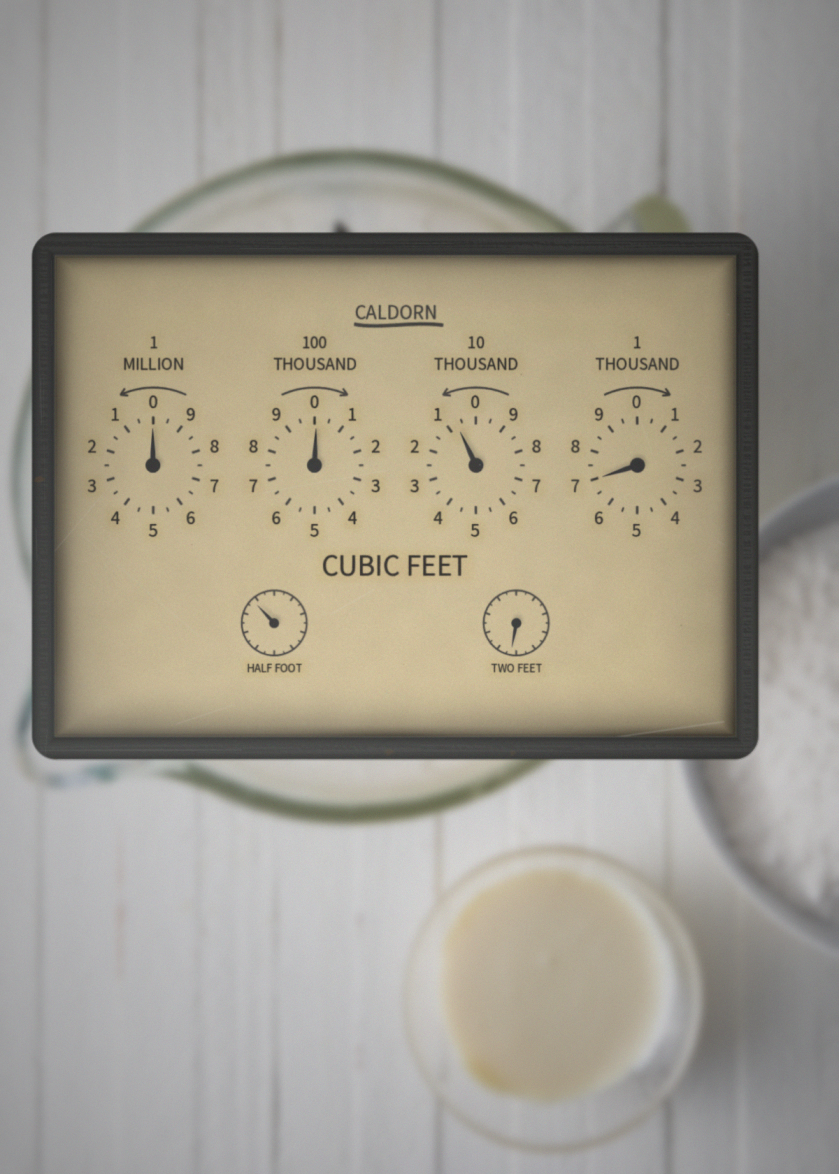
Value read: value=700 unit=ft³
